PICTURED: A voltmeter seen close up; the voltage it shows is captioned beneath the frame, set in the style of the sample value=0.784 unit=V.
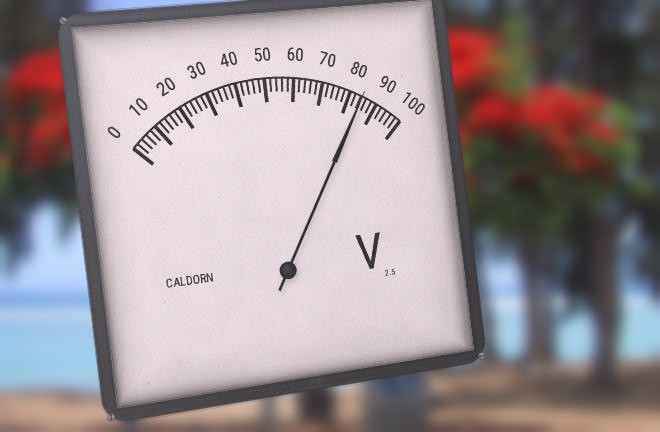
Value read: value=84 unit=V
